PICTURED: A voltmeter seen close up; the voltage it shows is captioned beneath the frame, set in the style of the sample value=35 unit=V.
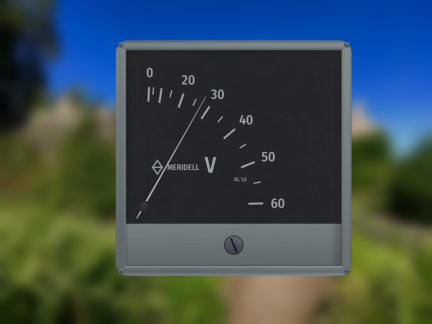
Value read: value=27.5 unit=V
